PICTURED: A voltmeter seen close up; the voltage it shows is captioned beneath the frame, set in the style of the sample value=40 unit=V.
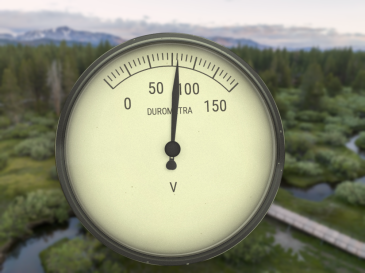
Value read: value=80 unit=V
